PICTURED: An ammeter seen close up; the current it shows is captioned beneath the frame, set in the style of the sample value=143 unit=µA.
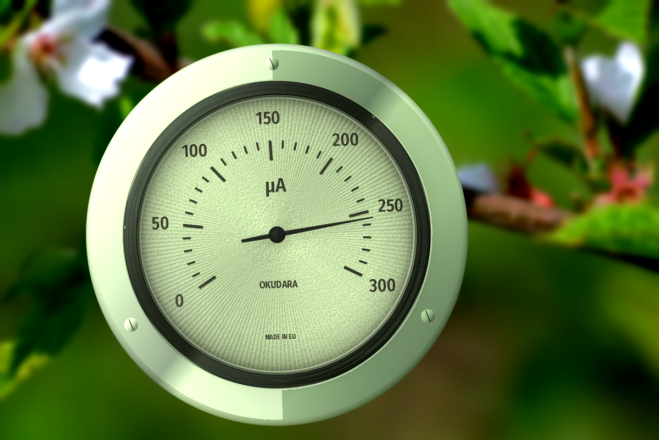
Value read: value=255 unit=µA
